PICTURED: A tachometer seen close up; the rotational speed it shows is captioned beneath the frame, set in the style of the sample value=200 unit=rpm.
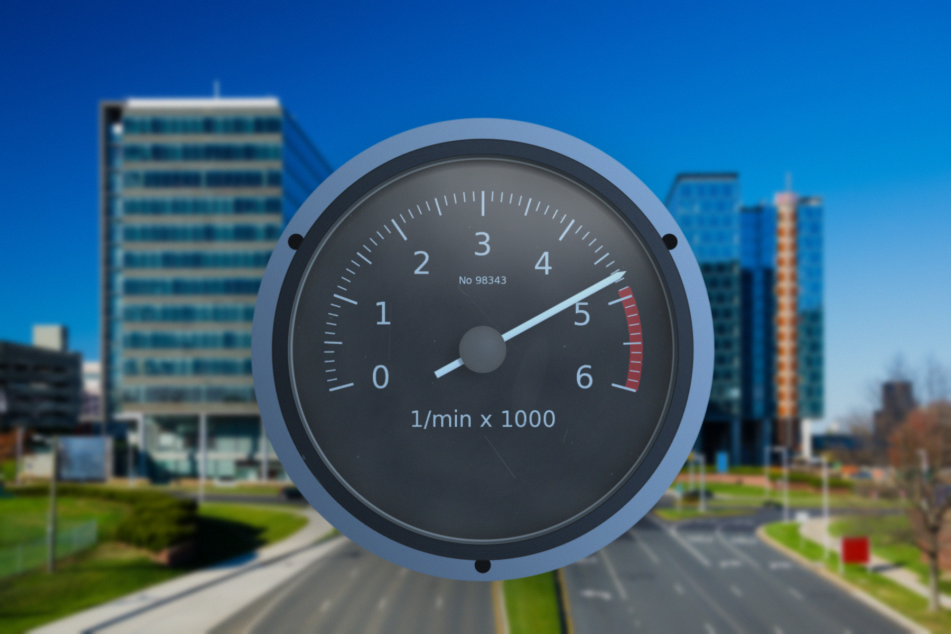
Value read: value=4750 unit=rpm
